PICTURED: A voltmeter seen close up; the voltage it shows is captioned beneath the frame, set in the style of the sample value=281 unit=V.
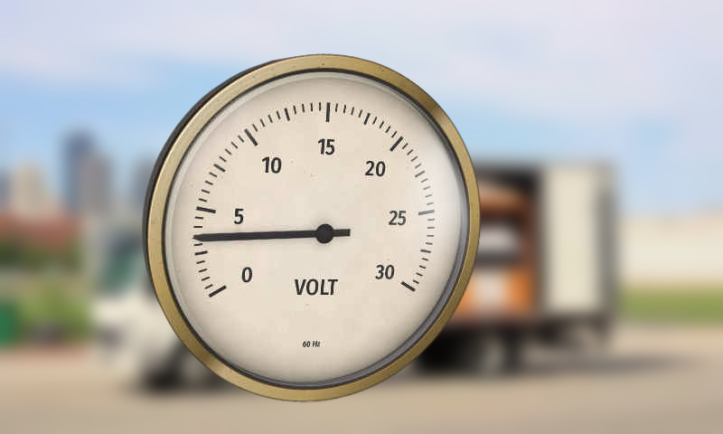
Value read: value=3.5 unit=V
